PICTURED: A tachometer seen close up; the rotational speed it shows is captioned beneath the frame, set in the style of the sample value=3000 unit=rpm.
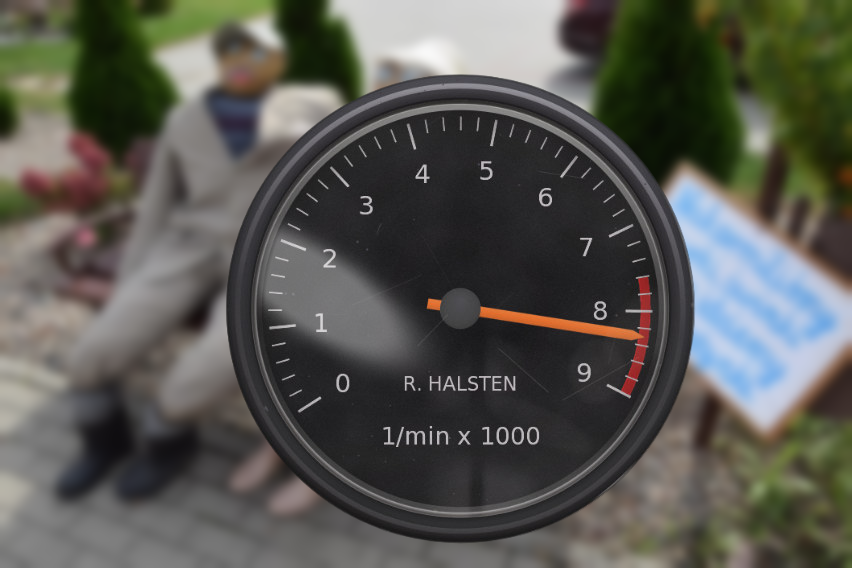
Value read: value=8300 unit=rpm
